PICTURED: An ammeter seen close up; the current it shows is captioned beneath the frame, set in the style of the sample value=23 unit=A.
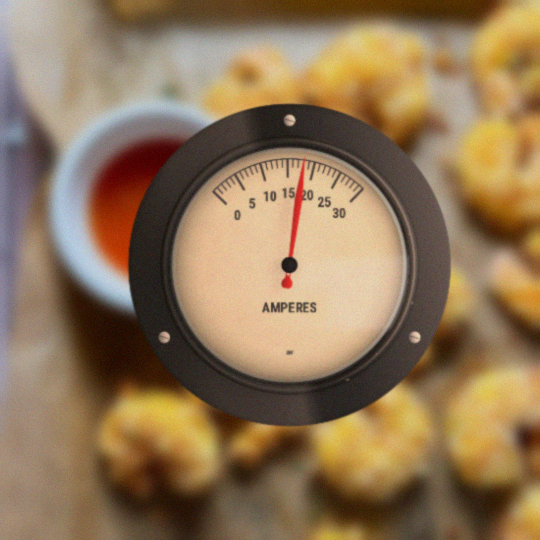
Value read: value=18 unit=A
